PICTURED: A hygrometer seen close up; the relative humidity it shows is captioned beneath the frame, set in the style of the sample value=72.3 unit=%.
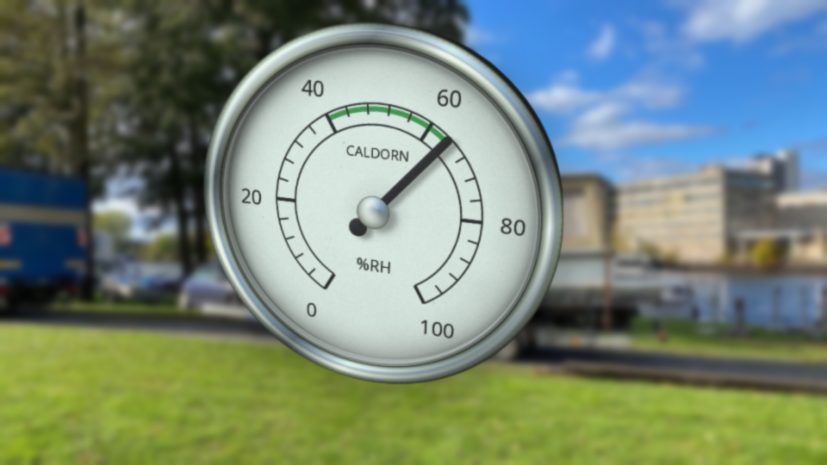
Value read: value=64 unit=%
